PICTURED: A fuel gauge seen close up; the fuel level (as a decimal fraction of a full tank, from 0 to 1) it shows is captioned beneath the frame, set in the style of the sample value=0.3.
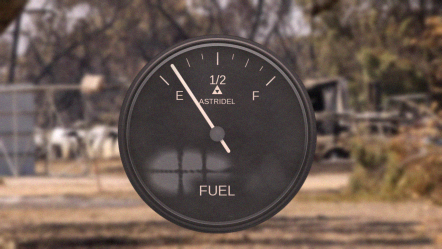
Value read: value=0.125
